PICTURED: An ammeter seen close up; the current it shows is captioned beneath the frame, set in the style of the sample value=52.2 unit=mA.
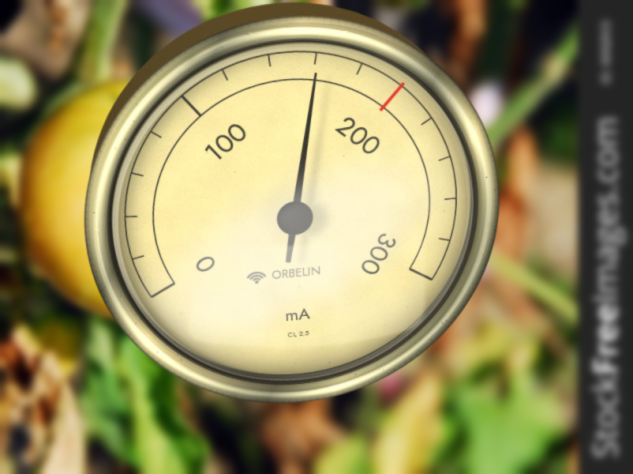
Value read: value=160 unit=mA
